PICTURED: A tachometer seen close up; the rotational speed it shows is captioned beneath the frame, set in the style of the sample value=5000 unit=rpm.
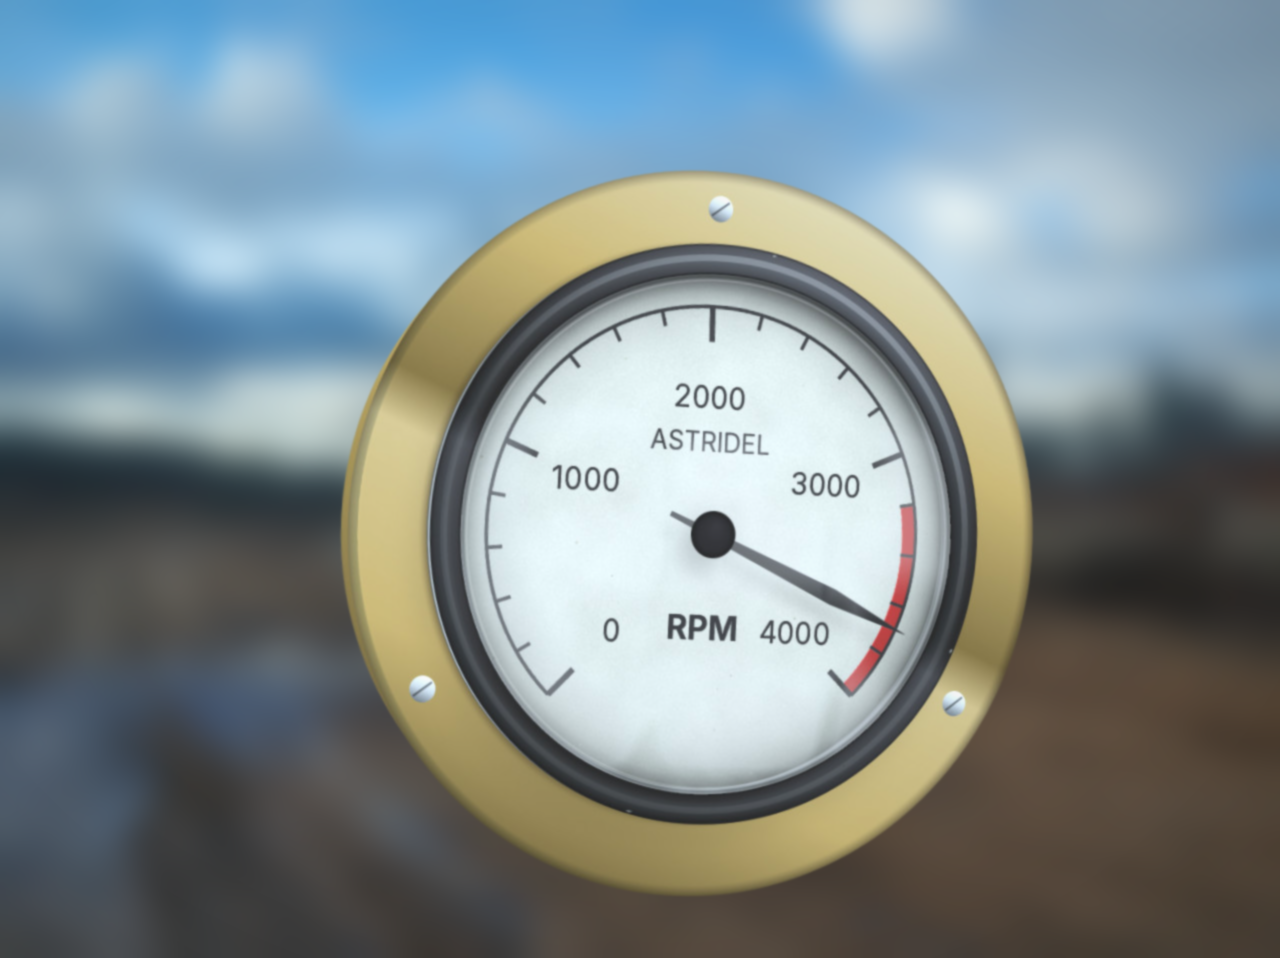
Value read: value=3700 unit=rpm
